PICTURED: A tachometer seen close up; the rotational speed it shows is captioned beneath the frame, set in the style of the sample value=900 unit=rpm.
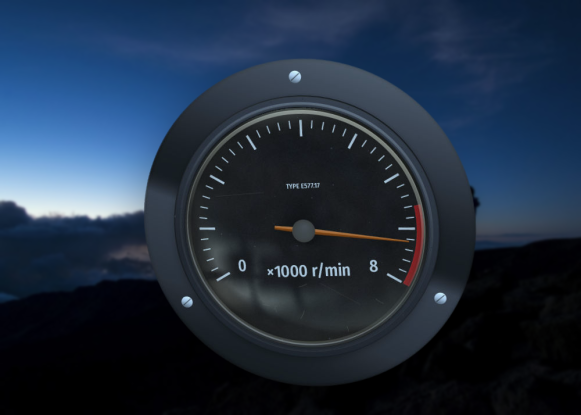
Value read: value=7200 unit=rpm
